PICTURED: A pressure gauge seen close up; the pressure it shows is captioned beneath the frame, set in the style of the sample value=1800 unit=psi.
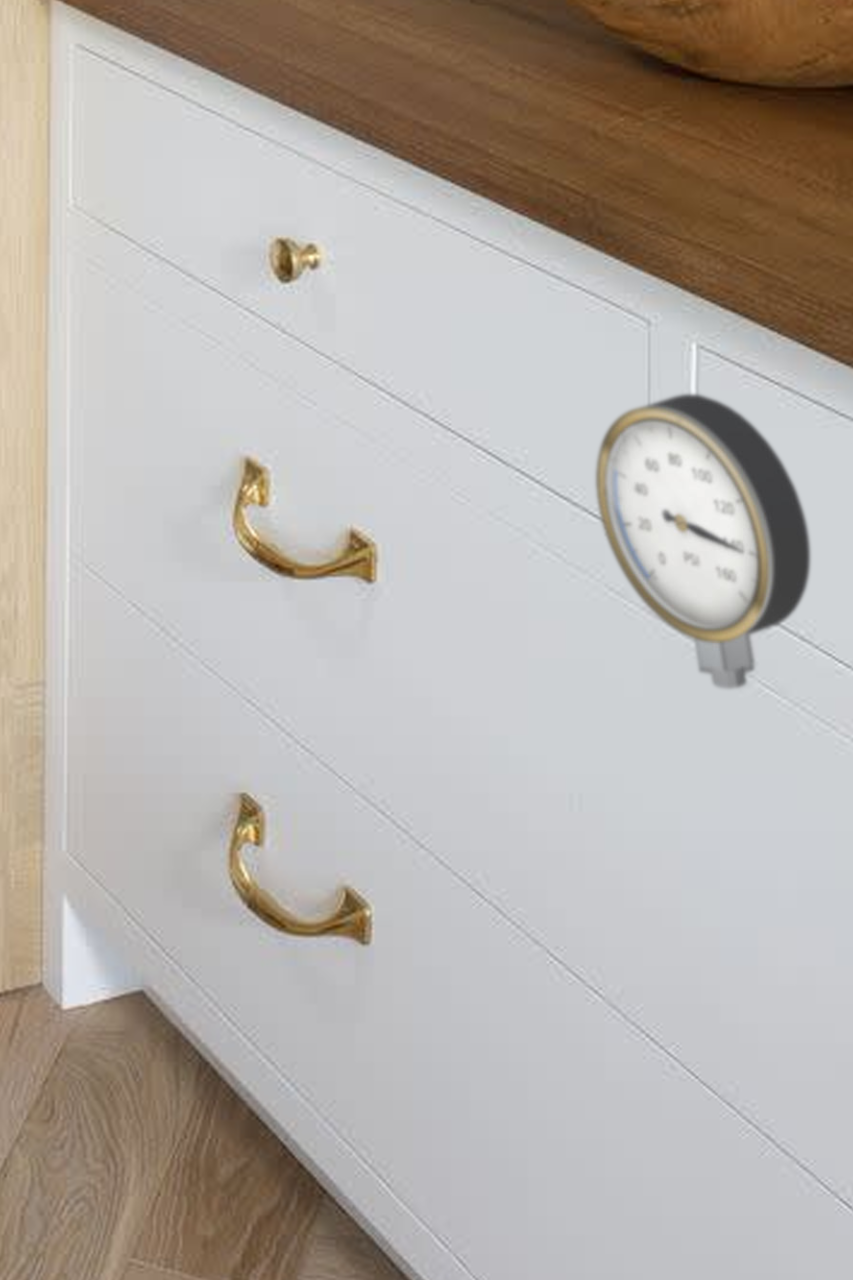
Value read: value=140 unit=psi
